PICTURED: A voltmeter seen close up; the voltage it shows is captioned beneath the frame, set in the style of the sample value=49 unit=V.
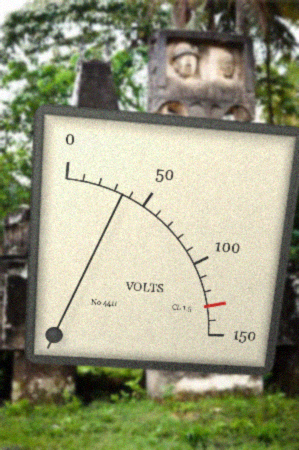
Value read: value=35 unit=V
